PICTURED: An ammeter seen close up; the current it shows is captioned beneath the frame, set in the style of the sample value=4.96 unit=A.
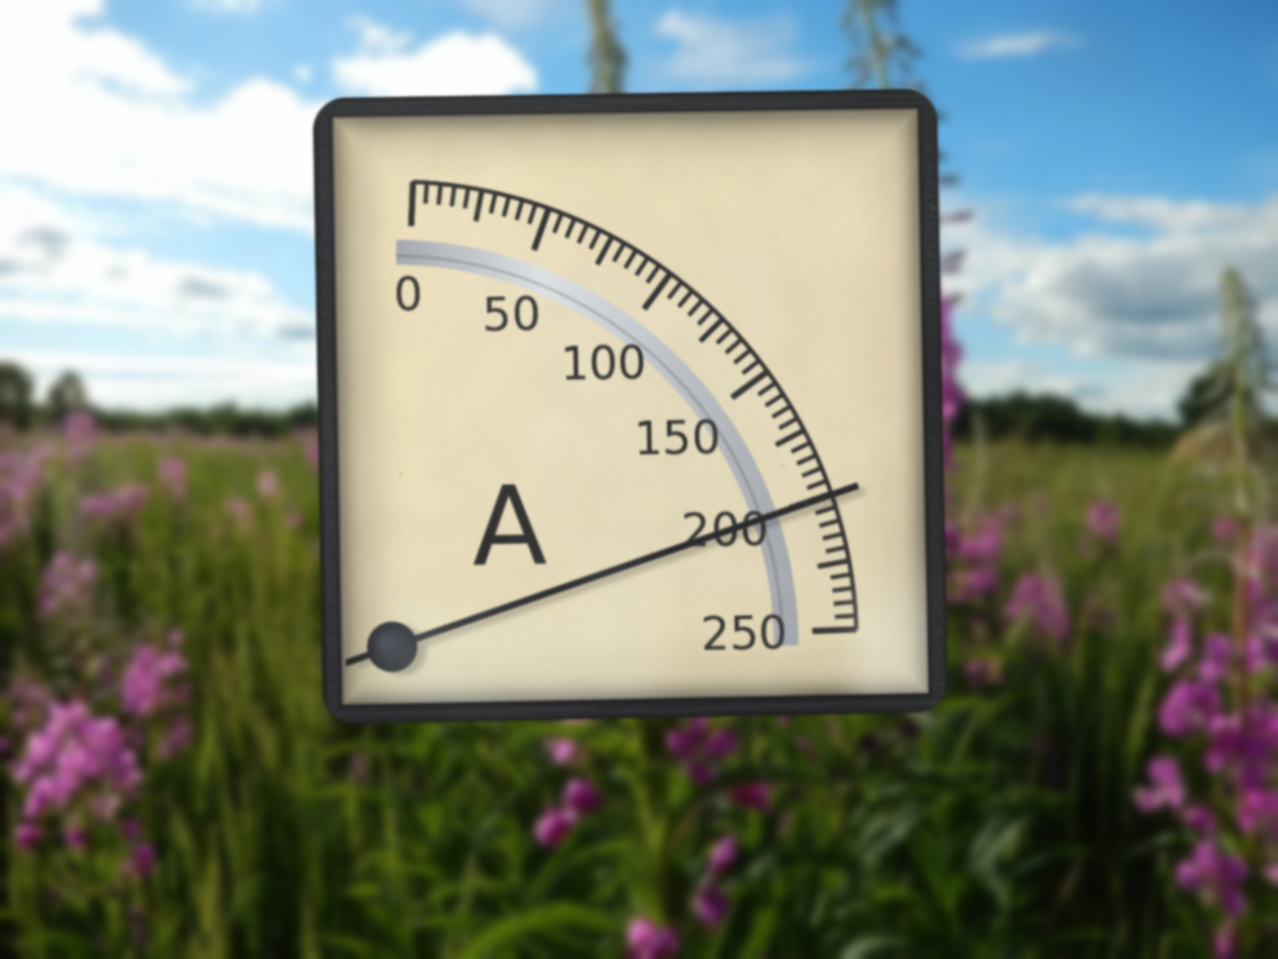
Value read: value=200 unit=A
